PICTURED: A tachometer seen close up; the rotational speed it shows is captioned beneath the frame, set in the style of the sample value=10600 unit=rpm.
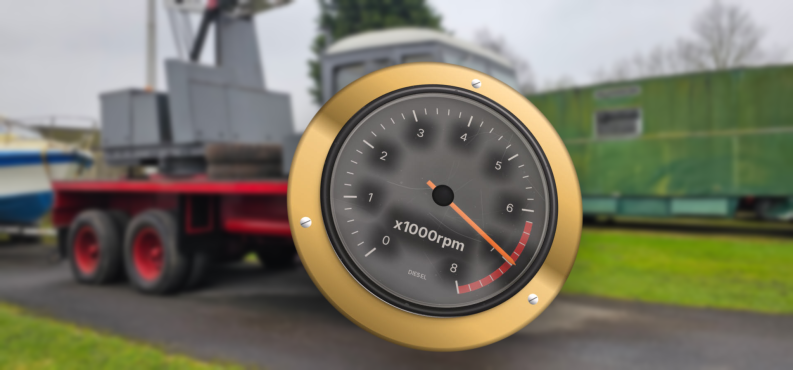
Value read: value=7000 unit=rpm
